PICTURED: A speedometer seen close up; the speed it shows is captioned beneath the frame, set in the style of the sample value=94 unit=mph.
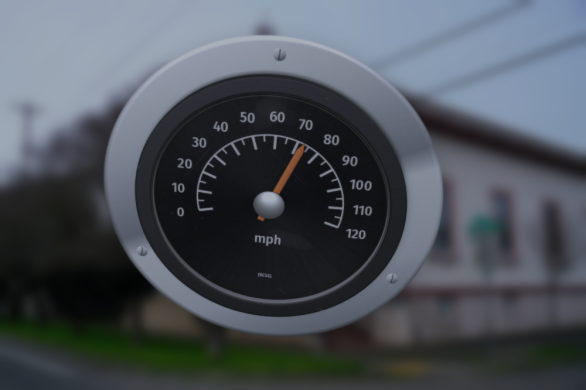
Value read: value=72.5 unit=mph
